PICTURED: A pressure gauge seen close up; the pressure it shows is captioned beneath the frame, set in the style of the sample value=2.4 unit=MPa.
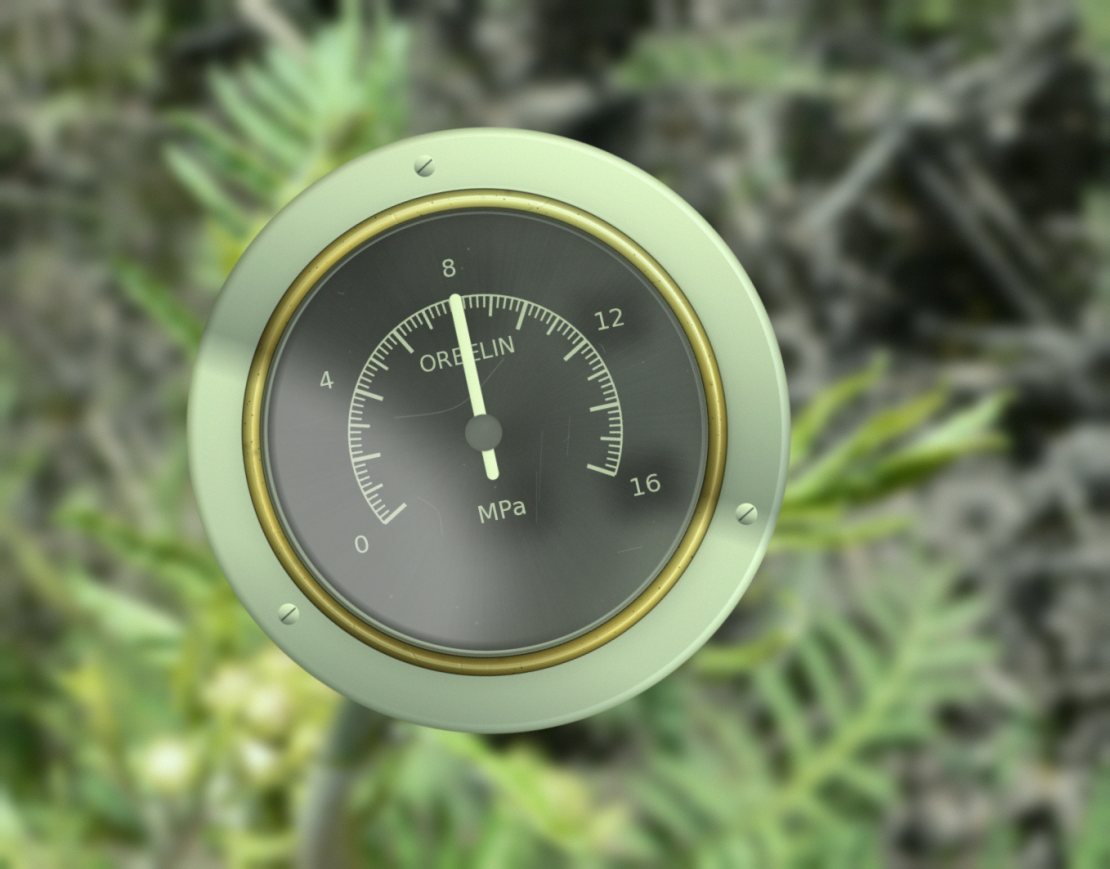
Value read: value=8 unit=MPa
